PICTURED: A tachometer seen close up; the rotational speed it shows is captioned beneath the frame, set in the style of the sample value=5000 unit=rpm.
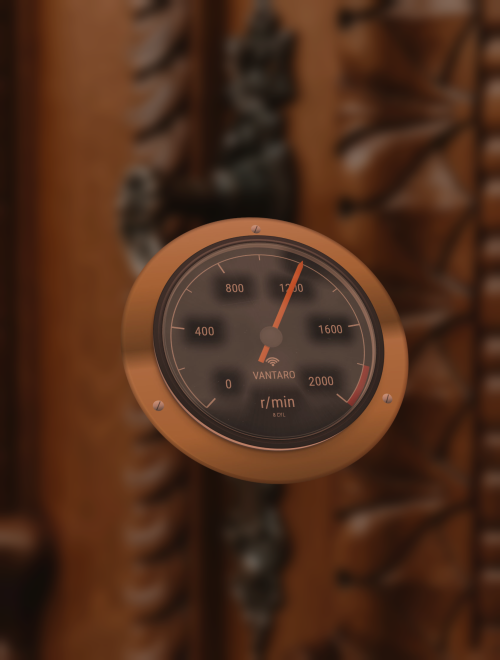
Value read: value=1200 unit=rpm
